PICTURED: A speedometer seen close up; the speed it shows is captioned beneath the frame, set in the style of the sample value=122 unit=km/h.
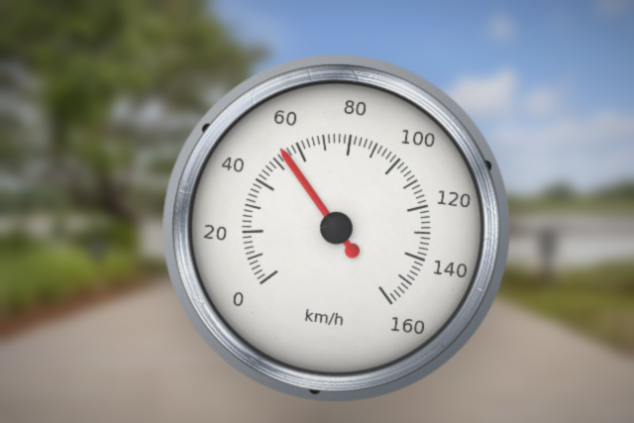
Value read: value=54 unit=km/h
